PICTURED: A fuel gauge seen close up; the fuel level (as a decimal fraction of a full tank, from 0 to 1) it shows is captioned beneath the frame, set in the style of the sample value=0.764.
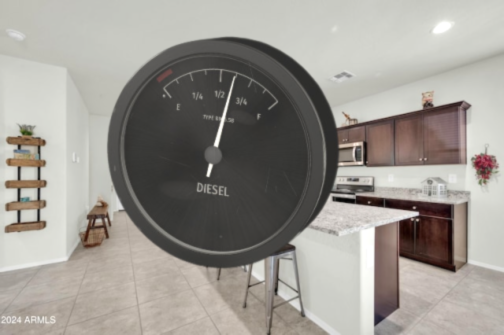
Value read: value=0.625
